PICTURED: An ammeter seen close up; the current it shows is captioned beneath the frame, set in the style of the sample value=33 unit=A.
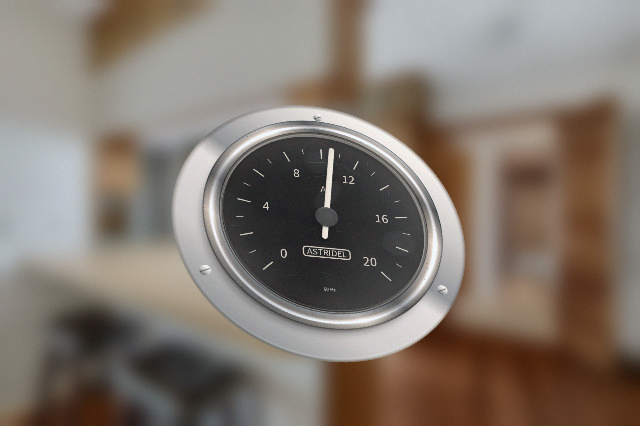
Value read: value=10.5 unit=A
